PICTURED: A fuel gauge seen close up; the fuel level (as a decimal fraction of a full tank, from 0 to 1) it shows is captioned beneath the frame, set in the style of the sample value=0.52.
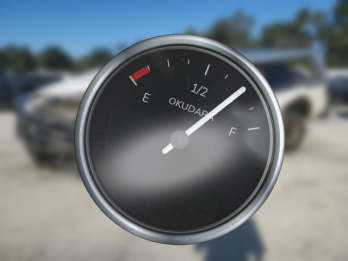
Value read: value=0.75
